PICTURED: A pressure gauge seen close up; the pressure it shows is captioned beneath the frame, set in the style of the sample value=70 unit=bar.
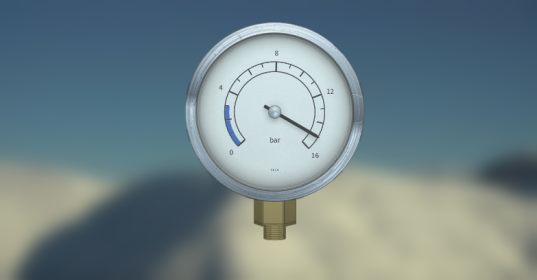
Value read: value=15 unit=bar
